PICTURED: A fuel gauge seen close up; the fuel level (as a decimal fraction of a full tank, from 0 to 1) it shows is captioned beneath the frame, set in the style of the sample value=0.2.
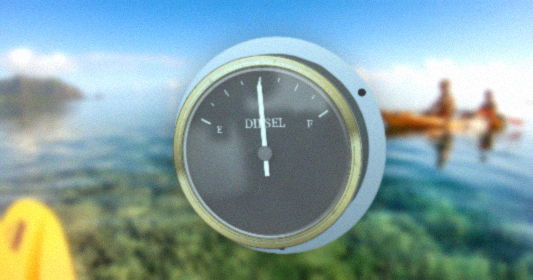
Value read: value=0.5
